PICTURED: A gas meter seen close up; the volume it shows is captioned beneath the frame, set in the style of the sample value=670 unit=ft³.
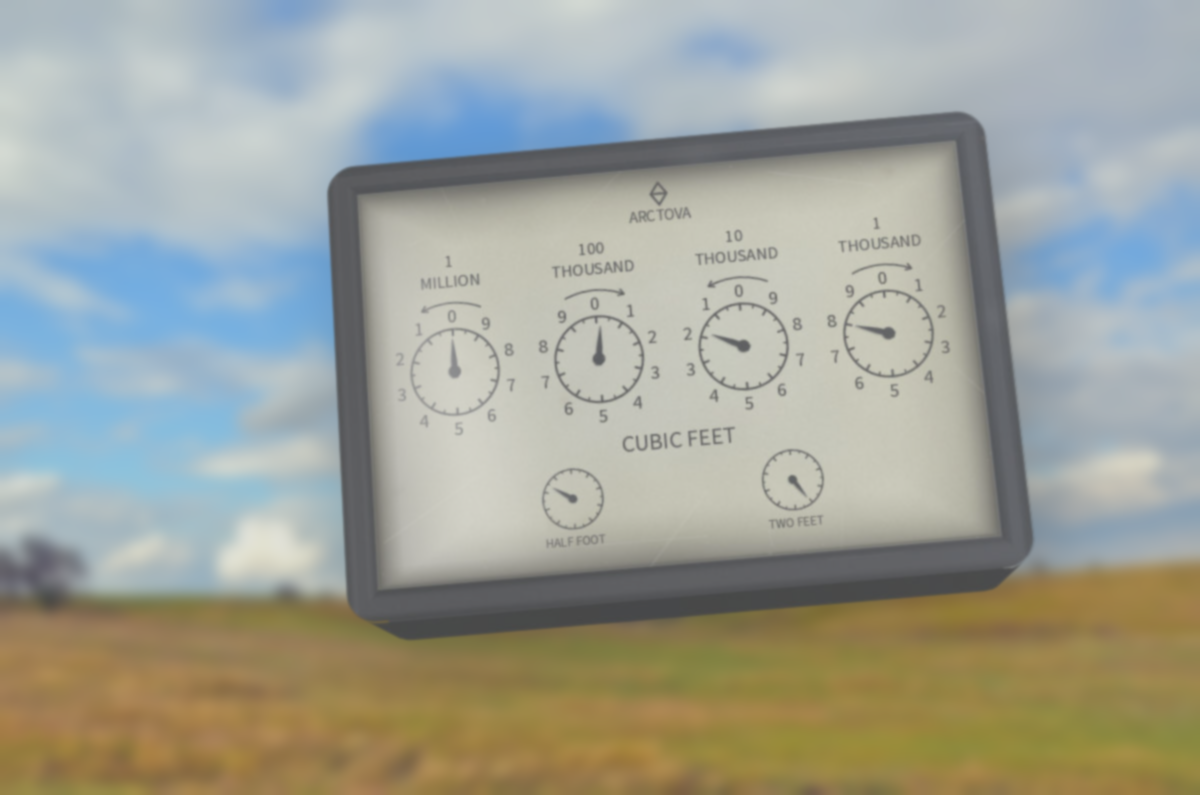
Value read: value=1800 unit=ft³
